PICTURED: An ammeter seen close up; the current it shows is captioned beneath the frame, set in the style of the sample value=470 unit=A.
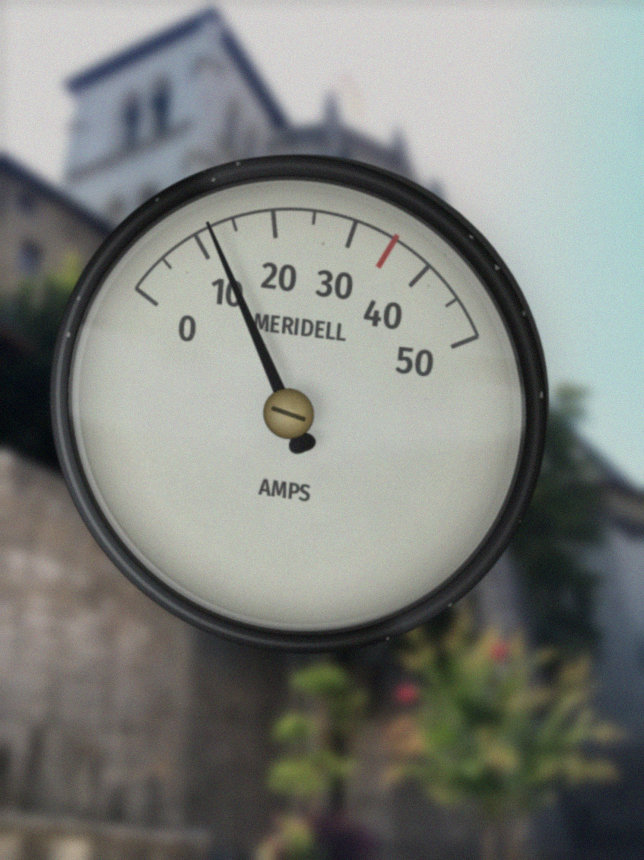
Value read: value=12.5 unit=A
